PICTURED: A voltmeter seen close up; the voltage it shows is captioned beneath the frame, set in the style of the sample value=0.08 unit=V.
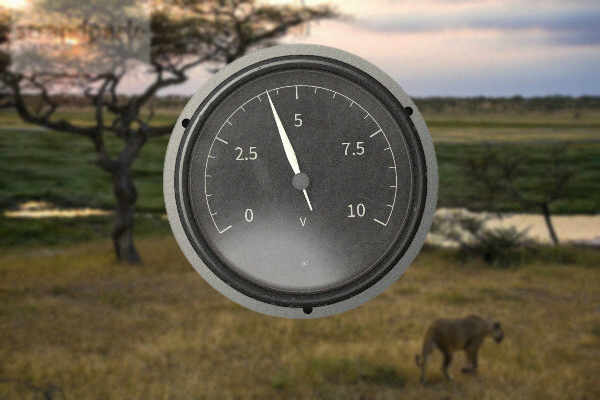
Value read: value=4.25 unit=V
